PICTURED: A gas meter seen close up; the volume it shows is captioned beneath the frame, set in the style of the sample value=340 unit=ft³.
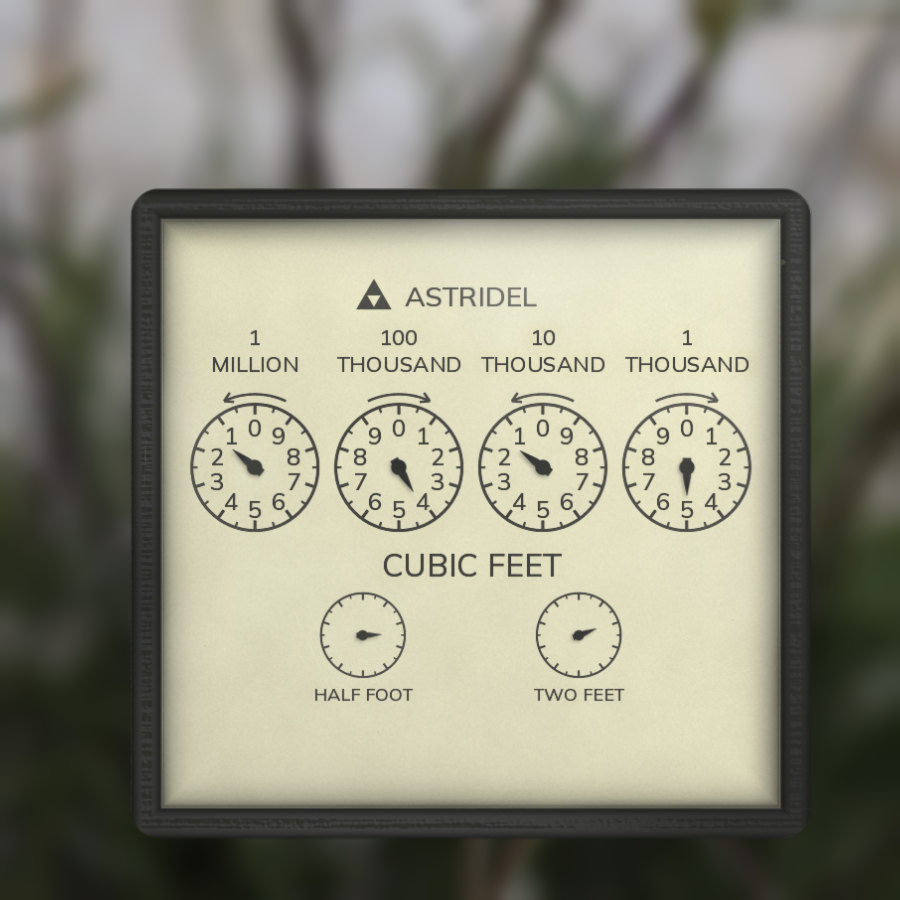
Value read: value=141500 unit=ft³
